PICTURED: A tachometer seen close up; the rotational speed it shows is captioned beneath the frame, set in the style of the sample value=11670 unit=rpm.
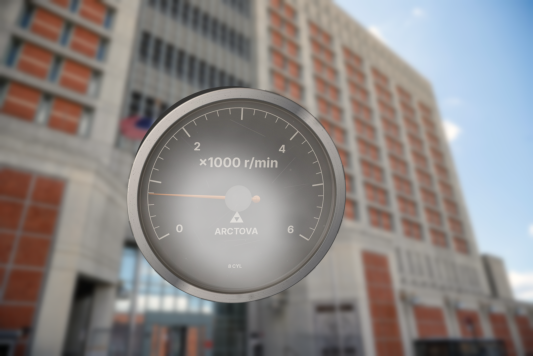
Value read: value=800 unit=rpm
